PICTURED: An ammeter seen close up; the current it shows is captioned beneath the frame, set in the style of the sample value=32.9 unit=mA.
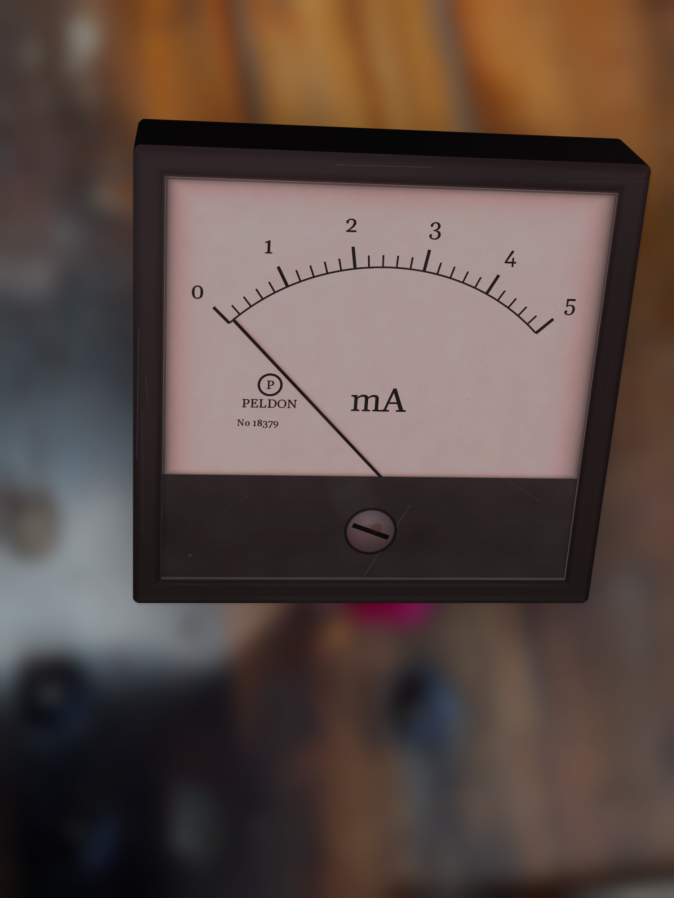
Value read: value=0.1 unit=mA
